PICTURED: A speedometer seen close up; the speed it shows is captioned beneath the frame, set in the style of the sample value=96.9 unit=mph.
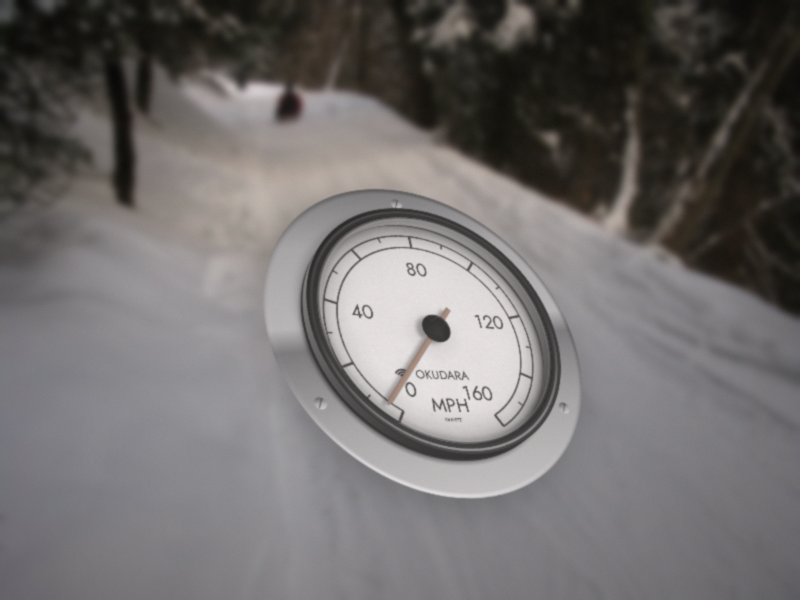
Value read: value=5 unit=mph
